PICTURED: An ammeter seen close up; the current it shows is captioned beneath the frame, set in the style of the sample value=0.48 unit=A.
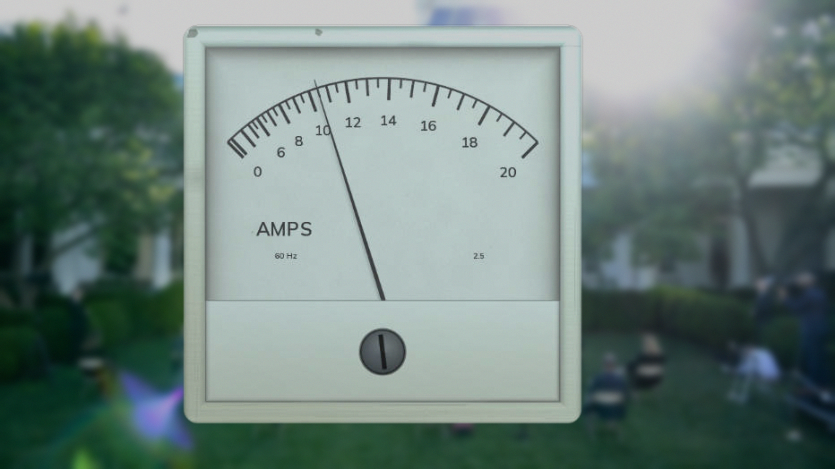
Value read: value=10.5 unit=A
